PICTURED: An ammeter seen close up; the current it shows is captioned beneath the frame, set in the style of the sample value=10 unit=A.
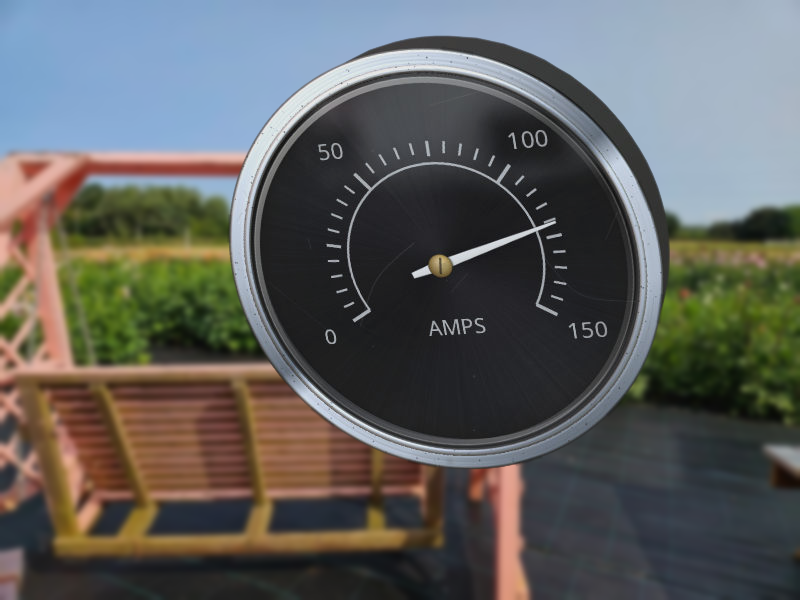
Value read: value=120 unit=A
